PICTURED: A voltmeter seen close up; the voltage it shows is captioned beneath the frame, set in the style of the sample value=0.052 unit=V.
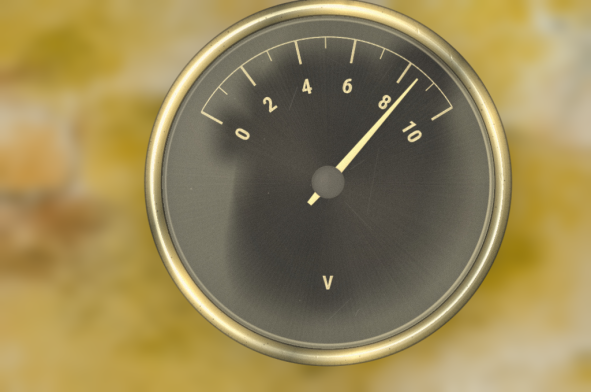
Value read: value=8.5 unit=V
